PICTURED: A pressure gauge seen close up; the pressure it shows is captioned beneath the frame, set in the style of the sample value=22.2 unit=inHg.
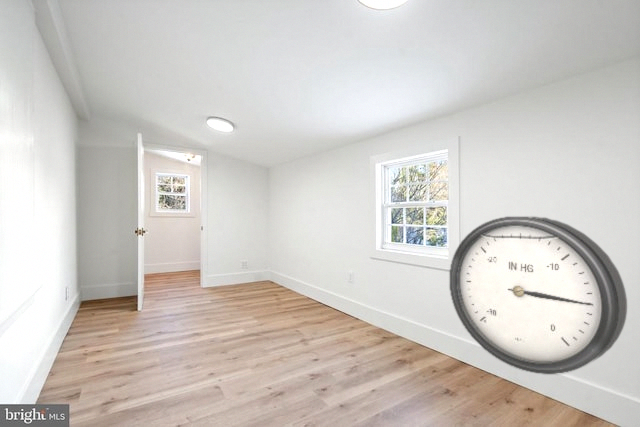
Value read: value=-5 unit=inHg
